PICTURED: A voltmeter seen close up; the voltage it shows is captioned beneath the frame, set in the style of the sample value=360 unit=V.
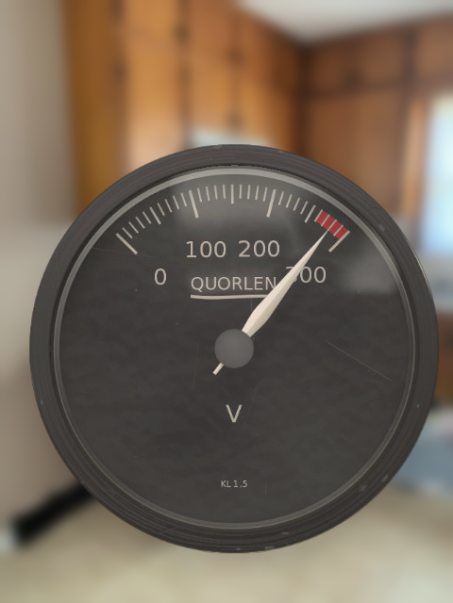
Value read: value=280 unit=V
